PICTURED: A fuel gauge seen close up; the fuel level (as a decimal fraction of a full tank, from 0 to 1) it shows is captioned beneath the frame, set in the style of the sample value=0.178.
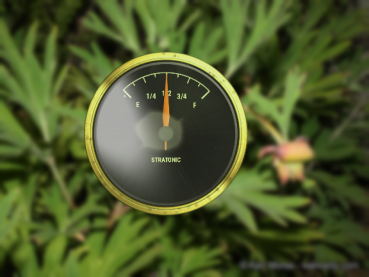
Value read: value=0.5
